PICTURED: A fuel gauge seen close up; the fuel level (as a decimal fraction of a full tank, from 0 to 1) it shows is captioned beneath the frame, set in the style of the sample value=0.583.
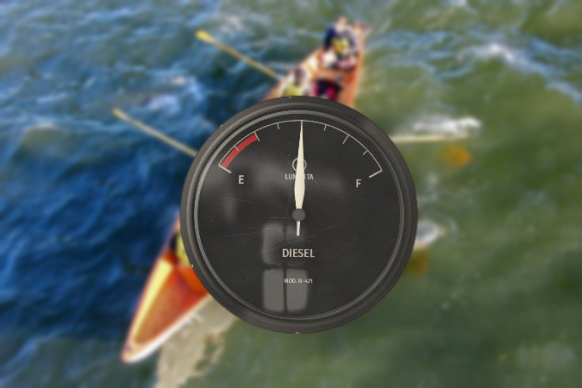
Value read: value=0.5
